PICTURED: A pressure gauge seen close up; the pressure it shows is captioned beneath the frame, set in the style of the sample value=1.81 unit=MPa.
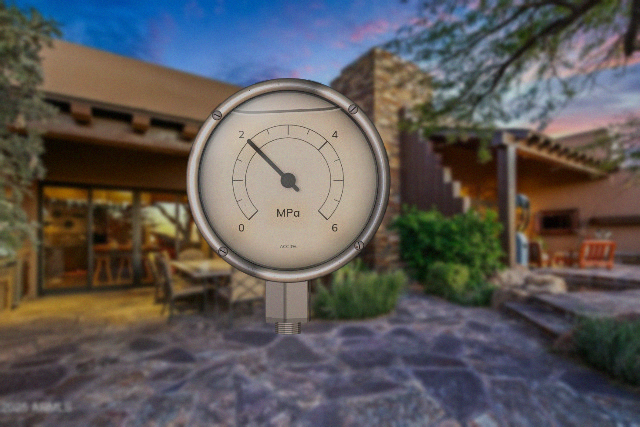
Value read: value=2 unit=MPa
